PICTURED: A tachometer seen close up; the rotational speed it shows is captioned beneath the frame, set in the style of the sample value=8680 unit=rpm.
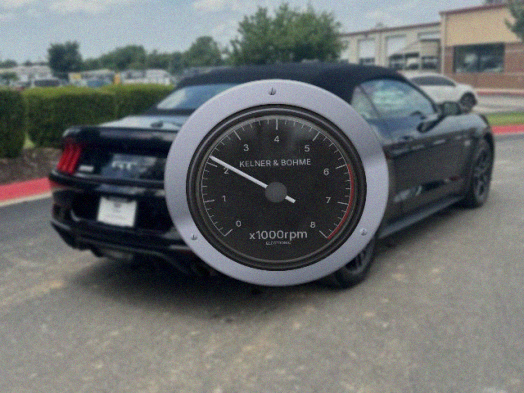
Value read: value=2200 unit=rpm
